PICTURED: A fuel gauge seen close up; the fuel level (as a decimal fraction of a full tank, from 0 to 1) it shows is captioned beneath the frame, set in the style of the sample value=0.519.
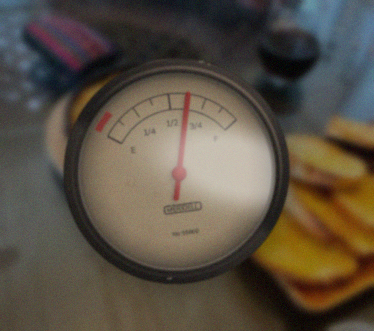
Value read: value=0.625
